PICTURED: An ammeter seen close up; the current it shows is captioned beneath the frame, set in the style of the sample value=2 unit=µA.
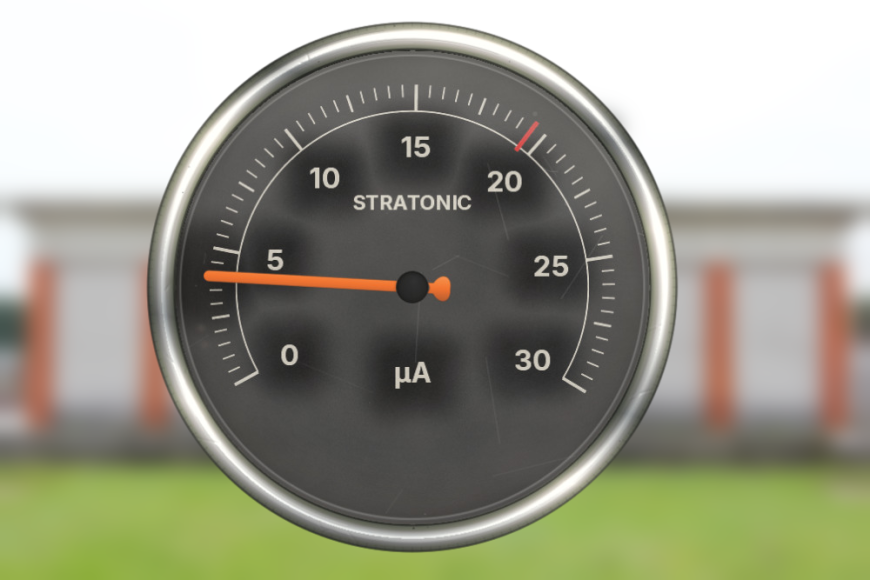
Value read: value=4 unit=µA
